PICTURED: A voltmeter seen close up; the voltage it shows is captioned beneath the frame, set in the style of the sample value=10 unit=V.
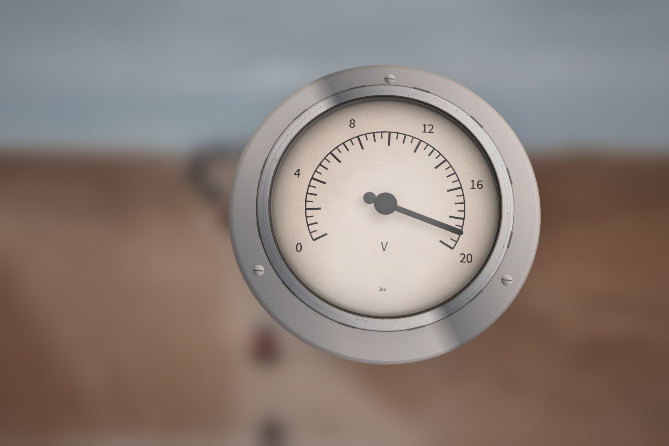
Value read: value=19 unit=V
